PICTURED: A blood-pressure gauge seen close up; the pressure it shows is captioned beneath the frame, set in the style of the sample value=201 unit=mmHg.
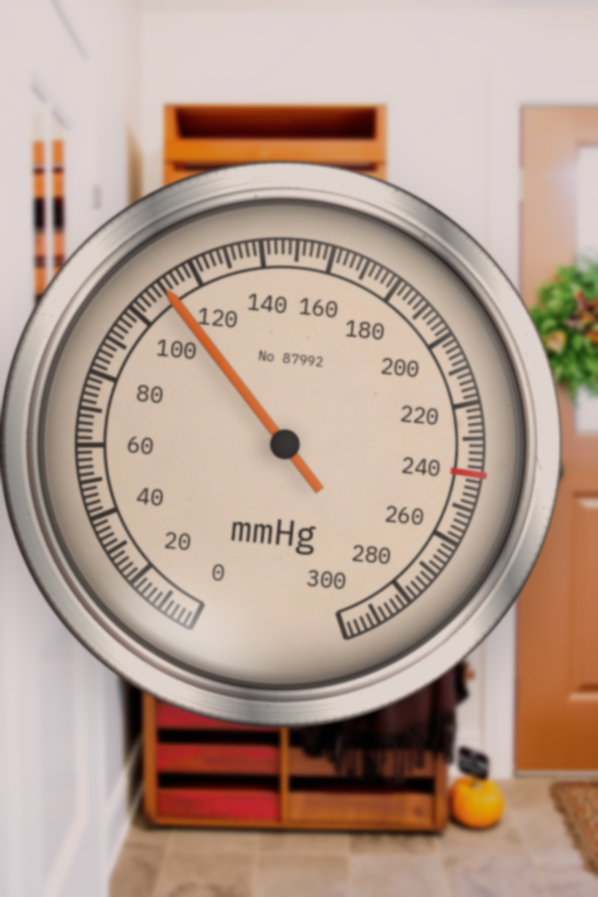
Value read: value=110 unit=mmHg
